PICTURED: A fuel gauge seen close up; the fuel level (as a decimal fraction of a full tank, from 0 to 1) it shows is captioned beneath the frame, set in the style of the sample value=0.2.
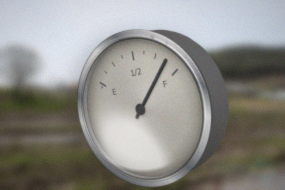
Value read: value=0.875
